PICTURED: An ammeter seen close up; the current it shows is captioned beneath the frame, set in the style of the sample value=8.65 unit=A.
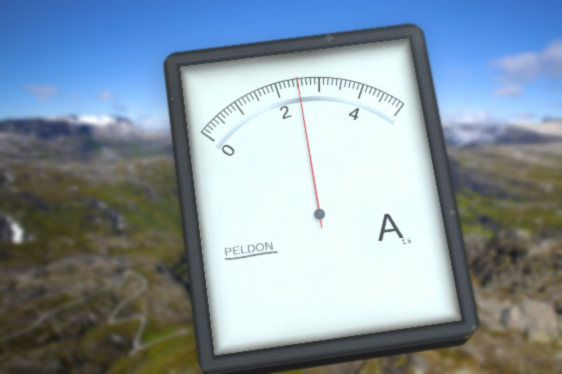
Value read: value=2.5 unit=A
